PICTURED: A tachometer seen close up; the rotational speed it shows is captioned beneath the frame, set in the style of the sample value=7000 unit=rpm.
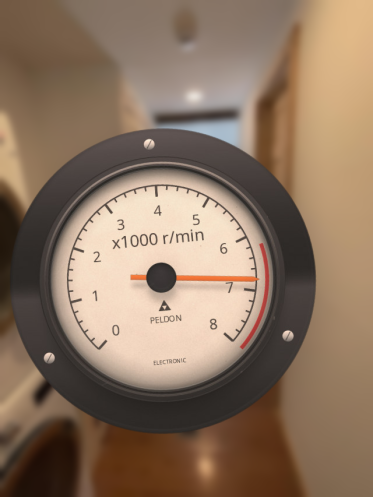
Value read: value=6800 unit=rpm
